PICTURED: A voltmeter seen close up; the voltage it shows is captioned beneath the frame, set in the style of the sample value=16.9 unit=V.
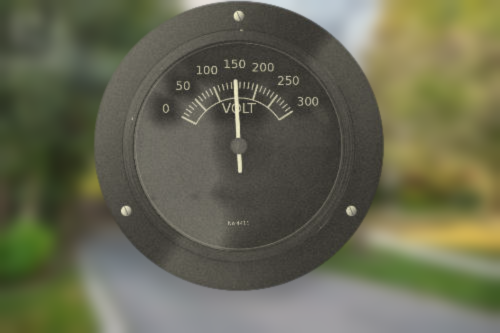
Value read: value=150 unit=V
